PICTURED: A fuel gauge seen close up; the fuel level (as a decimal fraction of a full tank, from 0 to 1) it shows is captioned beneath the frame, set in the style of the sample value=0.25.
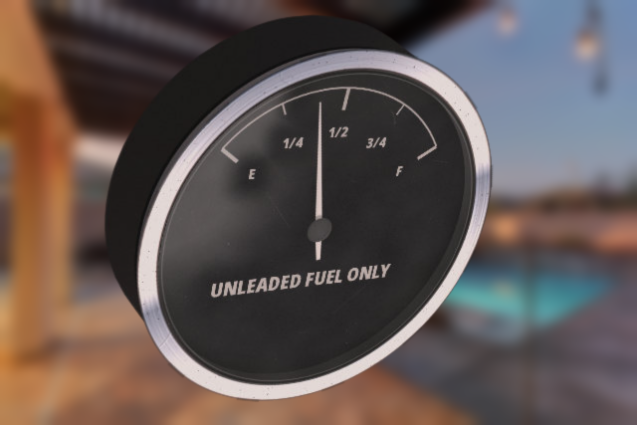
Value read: value=0.375
